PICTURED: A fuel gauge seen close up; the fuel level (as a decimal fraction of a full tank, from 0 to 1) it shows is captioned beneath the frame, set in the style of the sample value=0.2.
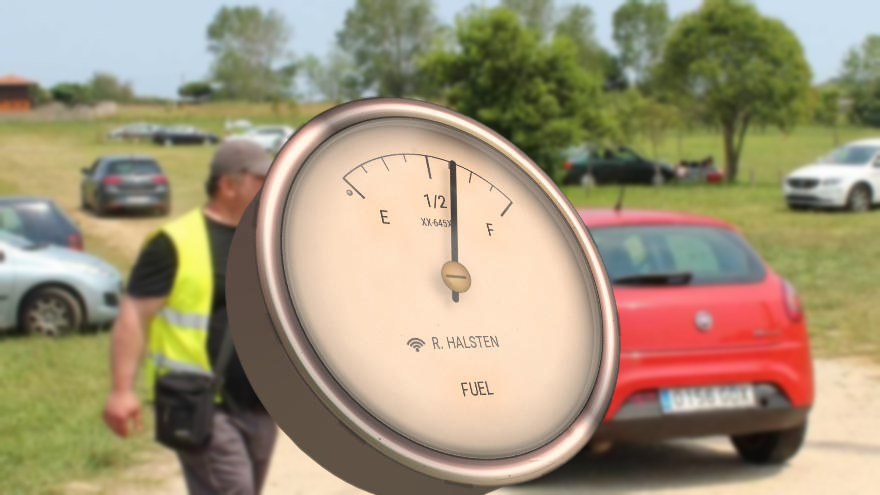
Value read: value=0.625
